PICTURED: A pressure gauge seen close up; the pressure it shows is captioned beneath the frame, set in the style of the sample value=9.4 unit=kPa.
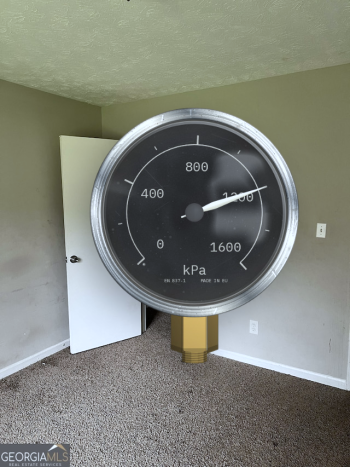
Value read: value=1200 unit=kPa
